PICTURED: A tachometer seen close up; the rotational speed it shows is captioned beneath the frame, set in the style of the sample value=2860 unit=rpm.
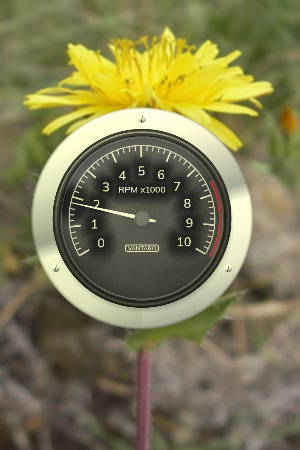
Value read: value=1800 unit=rpm
